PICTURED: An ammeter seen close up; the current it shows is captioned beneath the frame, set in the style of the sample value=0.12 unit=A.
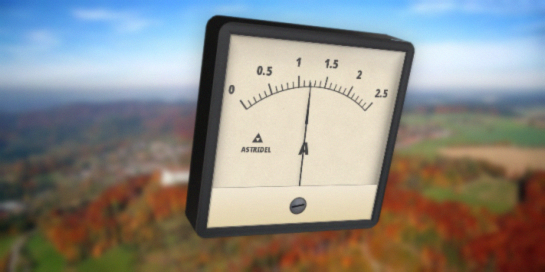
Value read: value=1.2 unit=A
